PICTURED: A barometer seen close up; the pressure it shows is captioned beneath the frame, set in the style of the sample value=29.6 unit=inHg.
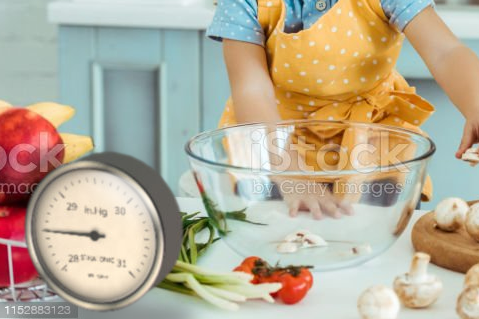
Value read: value=28.5 unit=inHg
